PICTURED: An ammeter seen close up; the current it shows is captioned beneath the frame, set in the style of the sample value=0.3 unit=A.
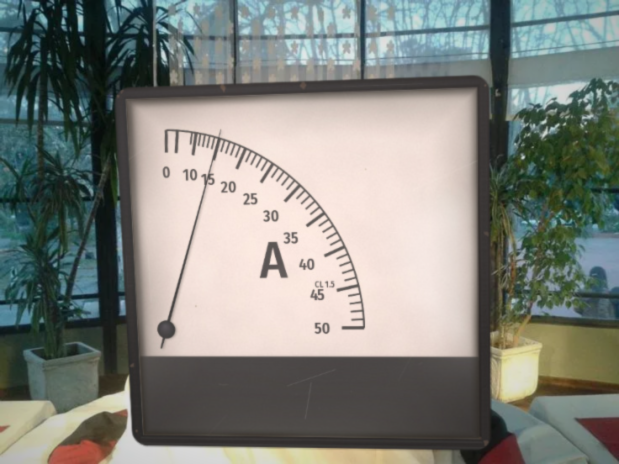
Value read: value=15 unit=A
